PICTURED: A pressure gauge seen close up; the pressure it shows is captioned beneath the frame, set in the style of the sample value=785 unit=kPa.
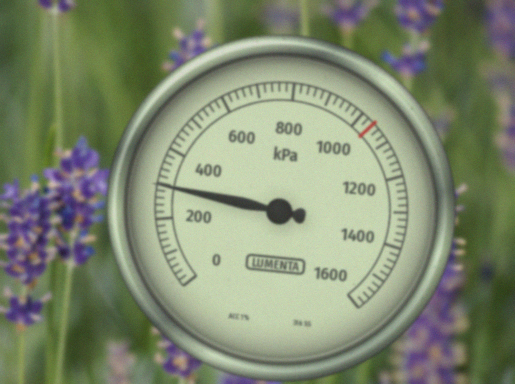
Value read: value=300 unit=kPa
